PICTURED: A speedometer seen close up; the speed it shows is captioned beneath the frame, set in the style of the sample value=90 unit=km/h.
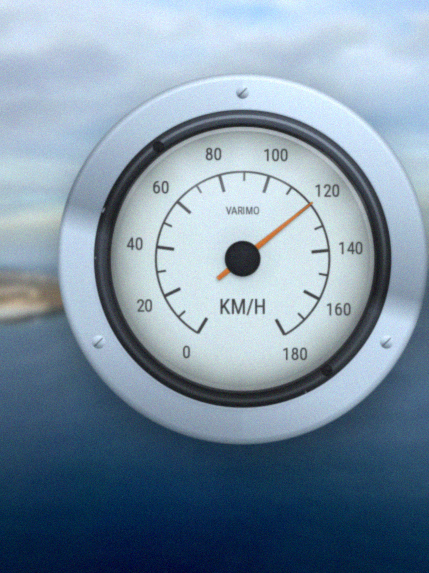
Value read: value=120 unit=km/h
